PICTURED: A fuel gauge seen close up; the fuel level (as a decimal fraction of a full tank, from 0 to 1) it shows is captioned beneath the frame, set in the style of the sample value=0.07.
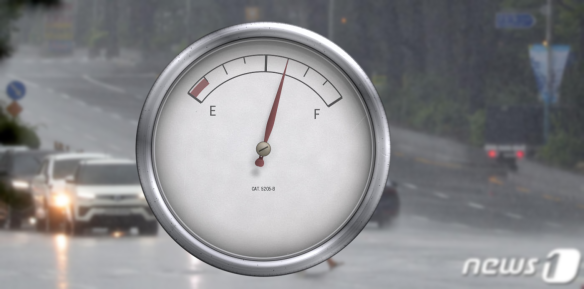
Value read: value=0.625
